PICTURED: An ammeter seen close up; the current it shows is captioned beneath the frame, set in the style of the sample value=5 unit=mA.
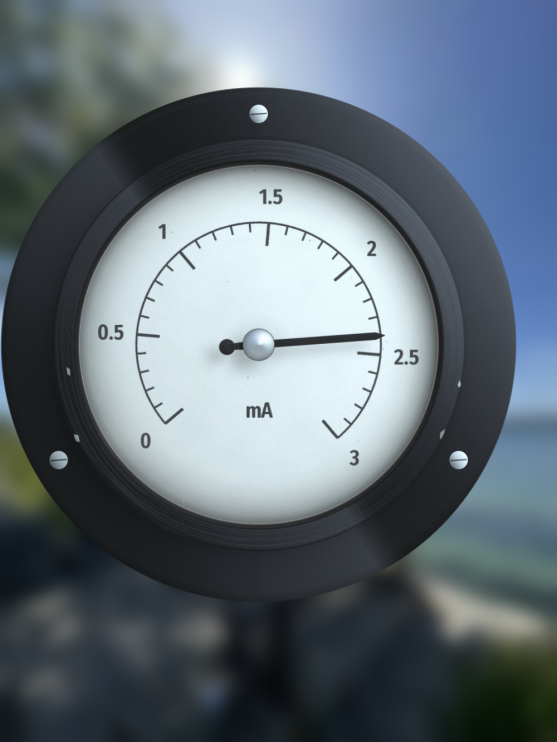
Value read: value=2.4 unit=mA
